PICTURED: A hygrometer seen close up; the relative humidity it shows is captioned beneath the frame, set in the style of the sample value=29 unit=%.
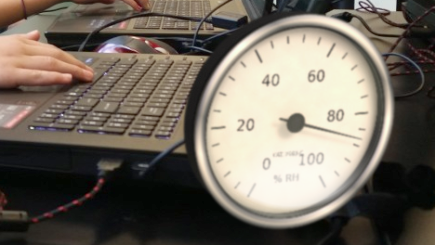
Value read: value=86 unit=%
